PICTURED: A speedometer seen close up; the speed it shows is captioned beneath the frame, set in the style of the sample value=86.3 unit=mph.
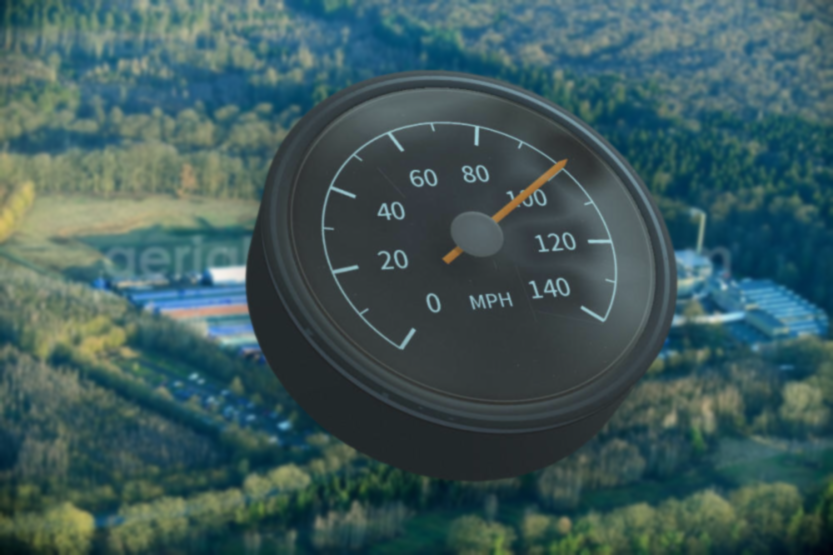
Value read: value=100 unit=mph
